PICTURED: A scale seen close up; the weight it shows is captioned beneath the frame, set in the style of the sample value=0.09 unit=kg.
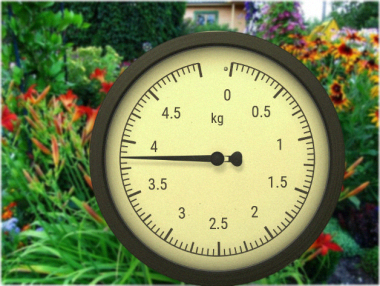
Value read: value=3.85 unit=kg
